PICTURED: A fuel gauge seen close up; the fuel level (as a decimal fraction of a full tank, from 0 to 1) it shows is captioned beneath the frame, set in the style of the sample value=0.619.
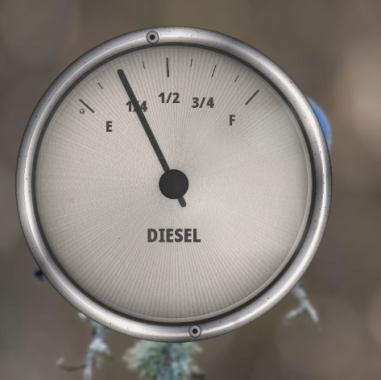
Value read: value=0.25
